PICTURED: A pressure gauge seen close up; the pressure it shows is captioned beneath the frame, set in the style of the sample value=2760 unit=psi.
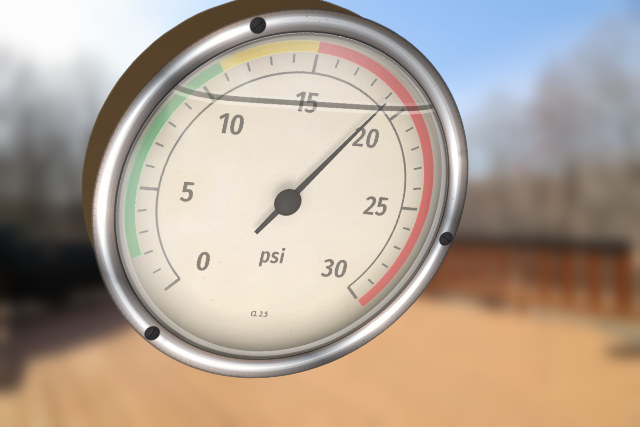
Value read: value=19 unit=psi
